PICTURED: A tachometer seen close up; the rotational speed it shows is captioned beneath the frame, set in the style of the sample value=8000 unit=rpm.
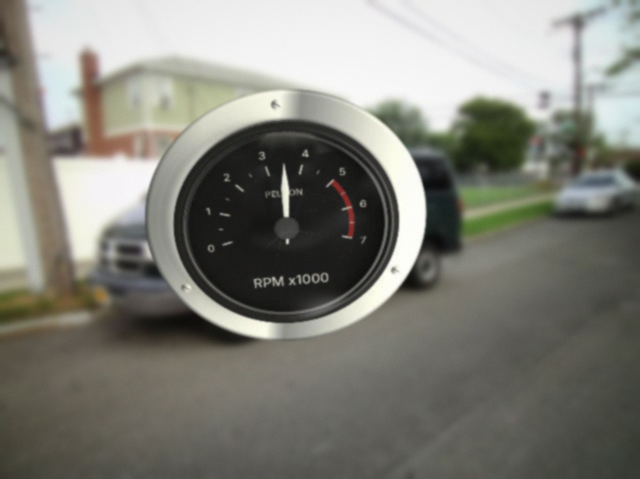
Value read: value=3500 unit=rpm
